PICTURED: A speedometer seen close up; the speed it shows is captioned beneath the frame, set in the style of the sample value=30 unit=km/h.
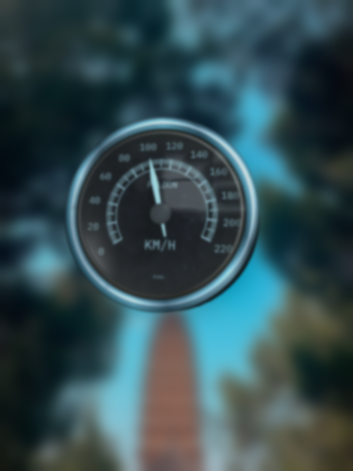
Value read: value=100 unit=km/h
